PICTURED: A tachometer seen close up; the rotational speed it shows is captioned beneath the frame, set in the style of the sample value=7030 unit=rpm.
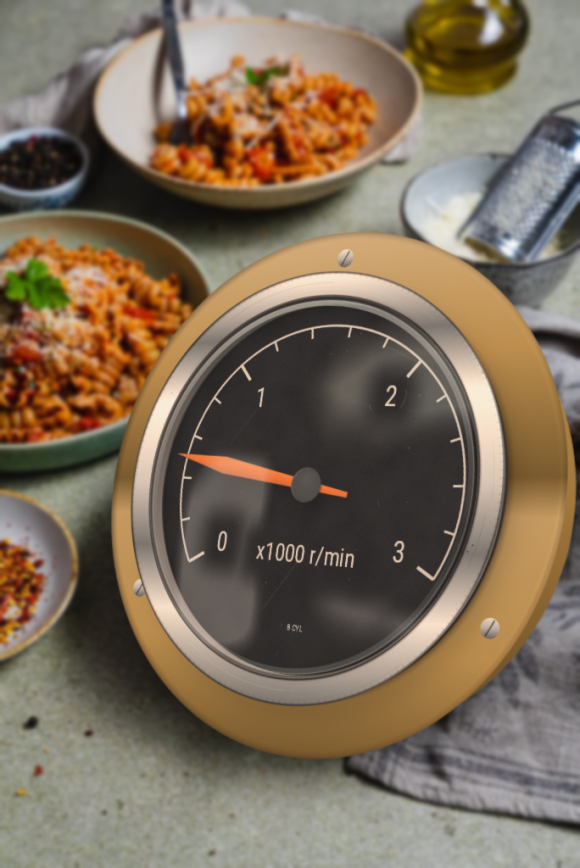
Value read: value=500 unit=rpm
